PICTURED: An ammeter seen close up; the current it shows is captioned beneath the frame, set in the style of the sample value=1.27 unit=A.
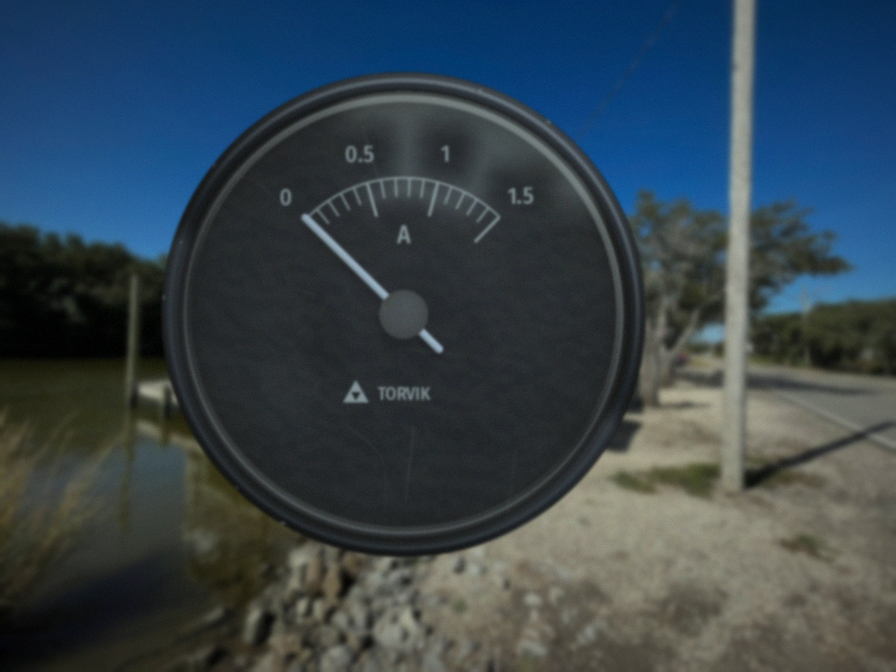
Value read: value=0 unit=A
